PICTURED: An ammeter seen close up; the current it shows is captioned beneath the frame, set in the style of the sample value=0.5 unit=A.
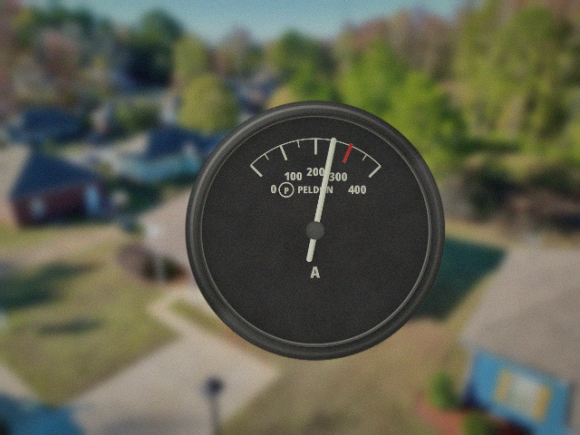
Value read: value=250 unit=A
